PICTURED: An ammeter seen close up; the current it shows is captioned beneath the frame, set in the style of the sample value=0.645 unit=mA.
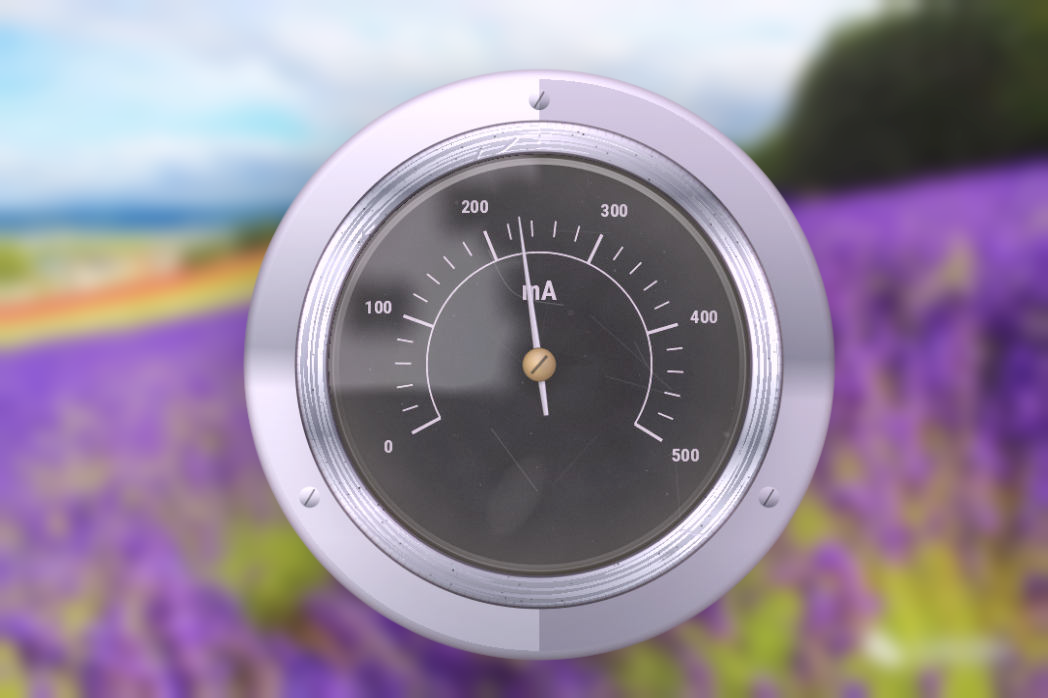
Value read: value=230 unit=mA
